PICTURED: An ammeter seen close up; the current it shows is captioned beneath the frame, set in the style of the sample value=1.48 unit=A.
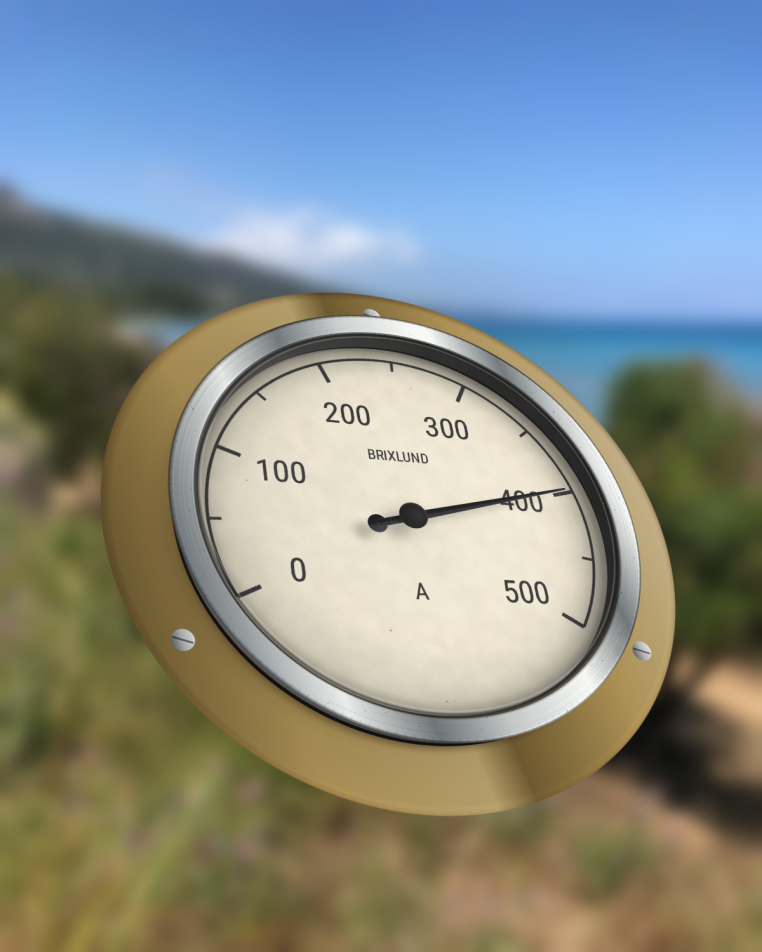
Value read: value=400 unit=A
